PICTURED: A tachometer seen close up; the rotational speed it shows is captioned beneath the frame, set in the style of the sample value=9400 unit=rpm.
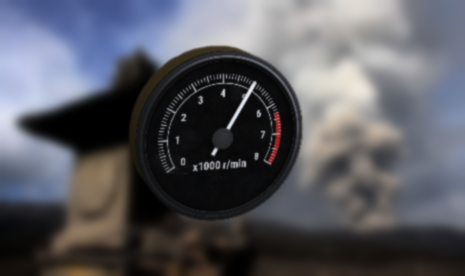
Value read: value=5000 unit=rpm
